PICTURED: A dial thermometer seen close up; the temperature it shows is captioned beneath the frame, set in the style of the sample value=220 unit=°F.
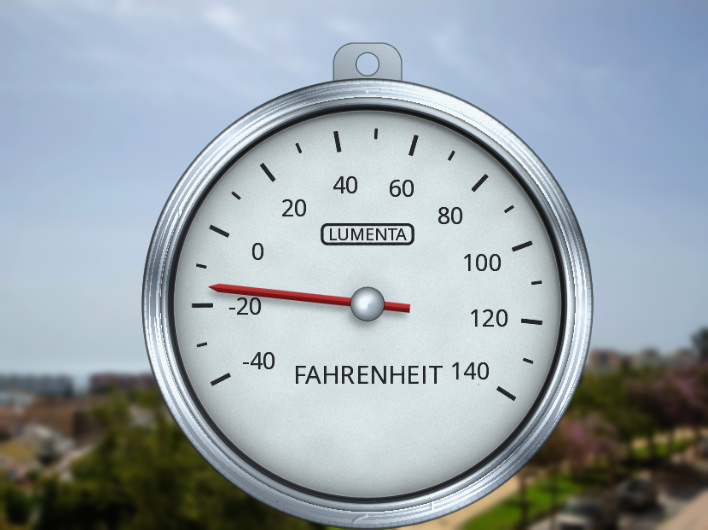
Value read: value=-15 unit=°F
